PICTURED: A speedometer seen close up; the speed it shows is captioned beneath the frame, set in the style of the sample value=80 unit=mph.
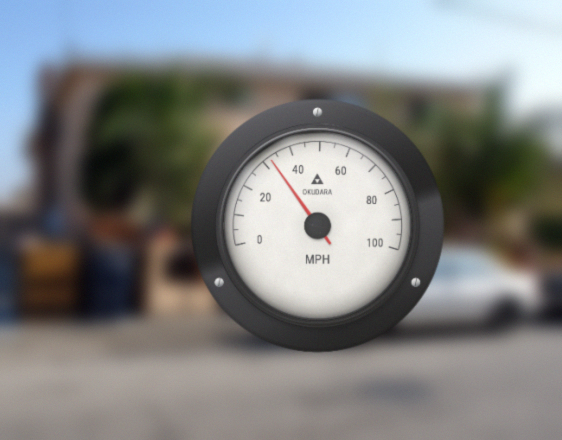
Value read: value=32.5 unit=mph
